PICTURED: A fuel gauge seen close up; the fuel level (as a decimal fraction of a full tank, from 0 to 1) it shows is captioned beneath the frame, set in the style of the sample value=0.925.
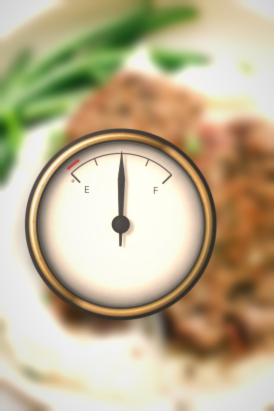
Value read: value=0.5
